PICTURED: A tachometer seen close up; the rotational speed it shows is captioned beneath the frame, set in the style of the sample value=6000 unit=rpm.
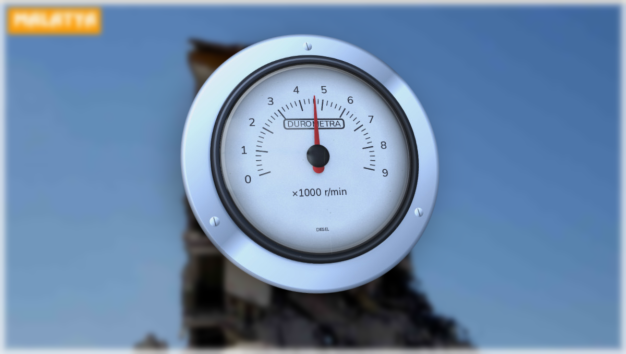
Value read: value=4600 unit=rpm
